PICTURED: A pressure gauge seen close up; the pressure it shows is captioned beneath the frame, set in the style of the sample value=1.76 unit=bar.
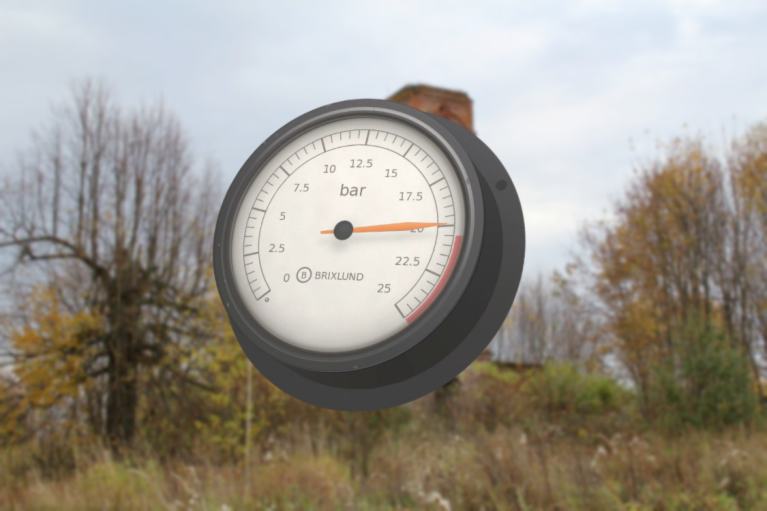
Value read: value=20 unit=bar
